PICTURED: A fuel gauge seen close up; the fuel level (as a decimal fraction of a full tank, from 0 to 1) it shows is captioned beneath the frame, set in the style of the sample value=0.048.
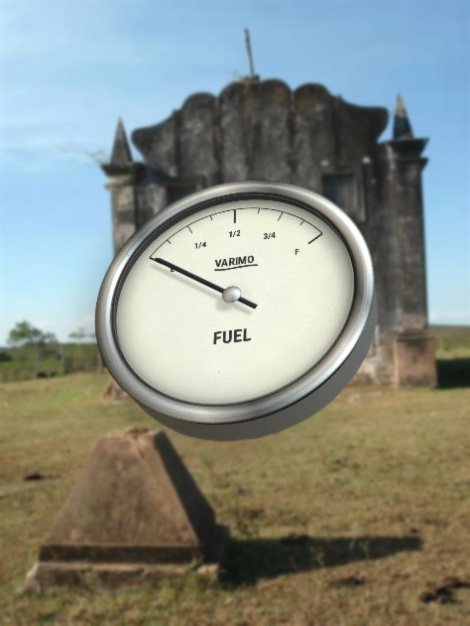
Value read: value=0
